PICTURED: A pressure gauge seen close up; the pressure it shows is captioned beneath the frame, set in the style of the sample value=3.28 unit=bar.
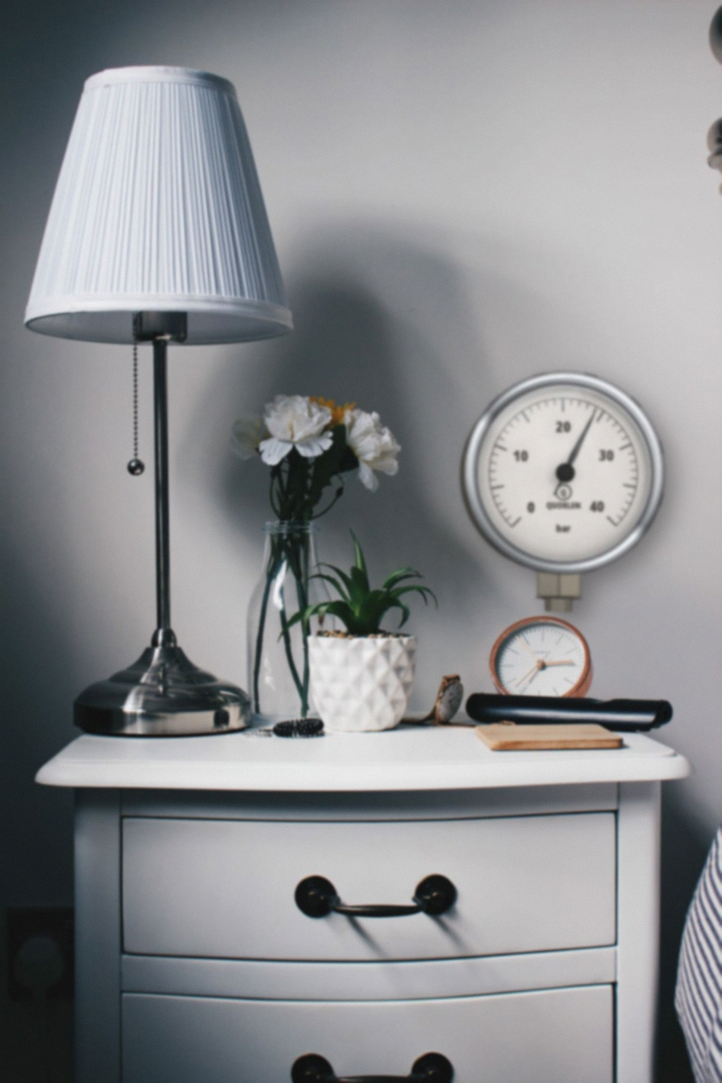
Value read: value=24 unit=bar
